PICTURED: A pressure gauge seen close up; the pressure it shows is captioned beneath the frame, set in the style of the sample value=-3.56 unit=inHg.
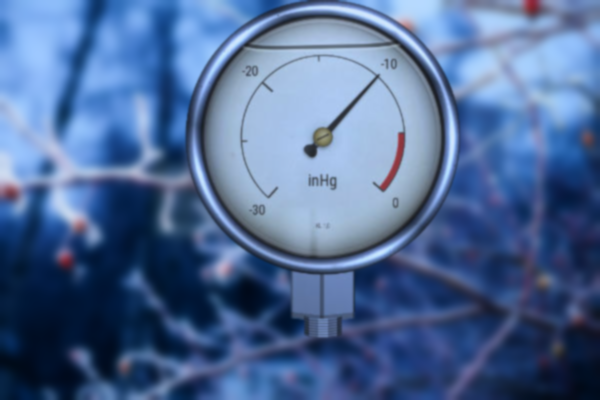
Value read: value=-10 unit=inHg
